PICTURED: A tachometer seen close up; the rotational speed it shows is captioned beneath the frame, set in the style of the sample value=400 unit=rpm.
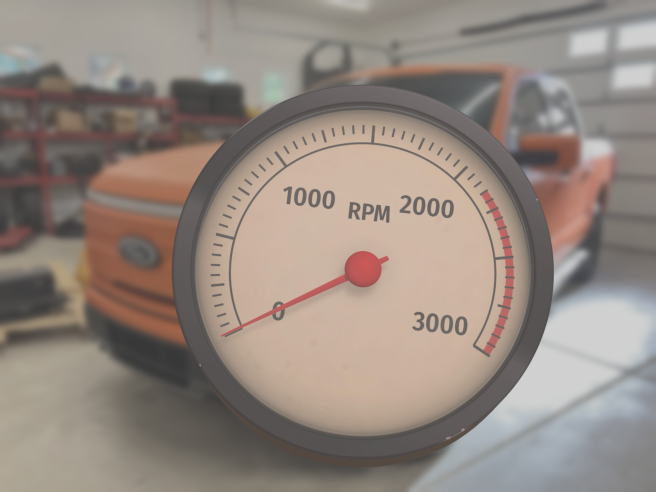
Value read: value=0 unit=rpm
